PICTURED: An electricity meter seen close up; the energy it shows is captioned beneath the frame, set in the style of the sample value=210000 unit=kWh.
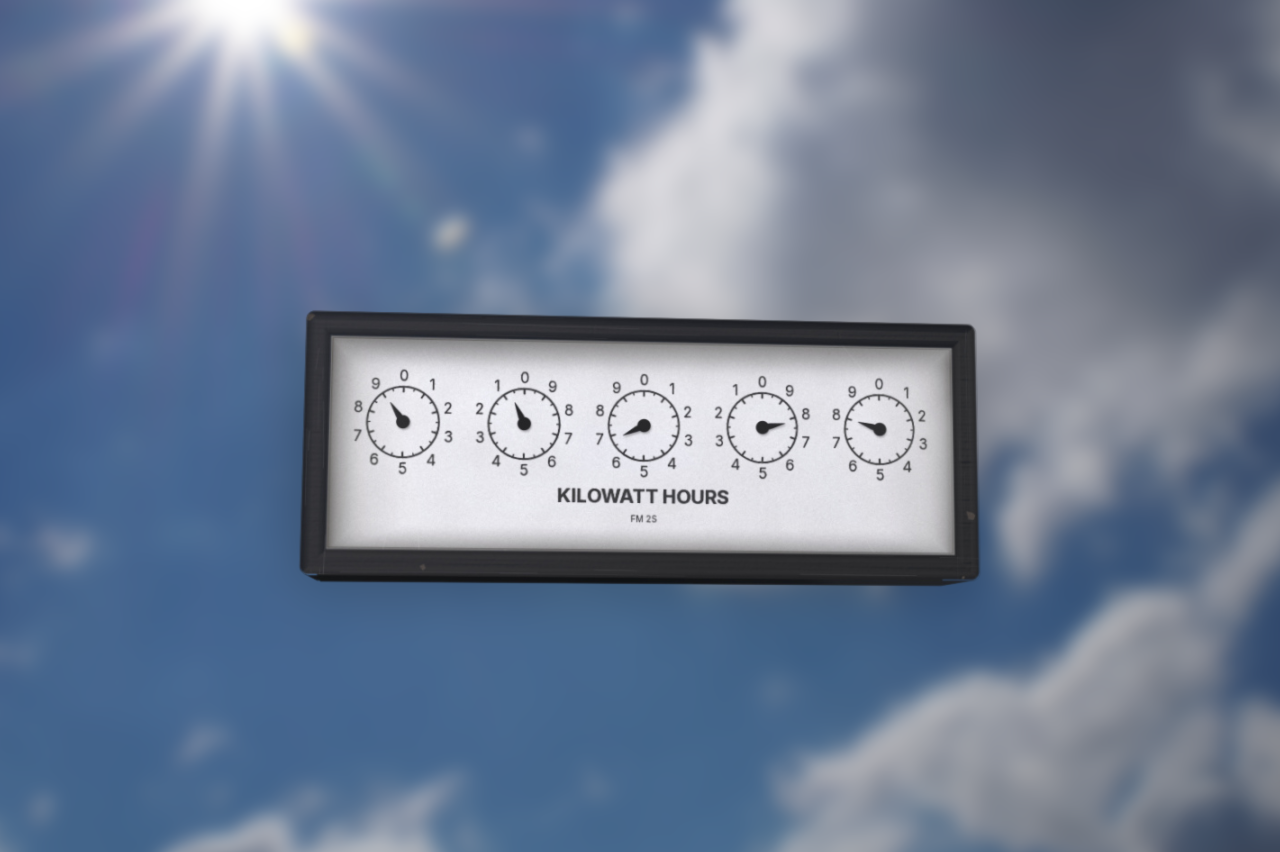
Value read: value=90678 unit=kWh
